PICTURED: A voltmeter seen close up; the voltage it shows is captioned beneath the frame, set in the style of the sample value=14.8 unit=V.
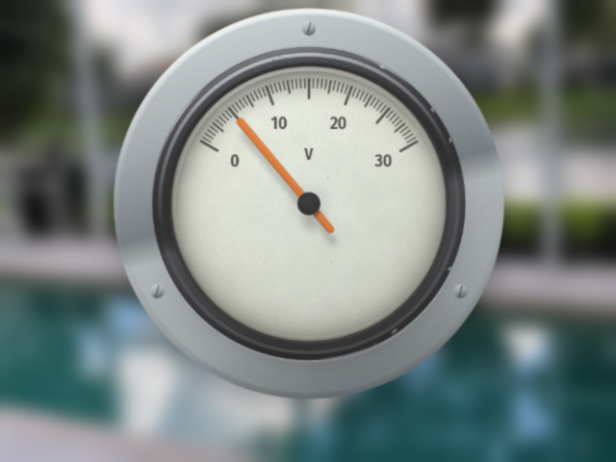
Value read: value=5 unit=V
